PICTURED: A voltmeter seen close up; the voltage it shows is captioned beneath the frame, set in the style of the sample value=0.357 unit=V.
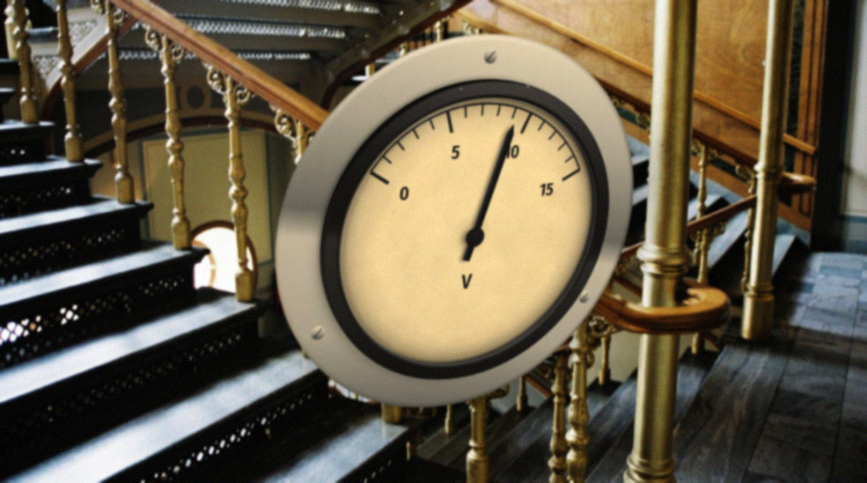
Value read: value=9 unit=V
